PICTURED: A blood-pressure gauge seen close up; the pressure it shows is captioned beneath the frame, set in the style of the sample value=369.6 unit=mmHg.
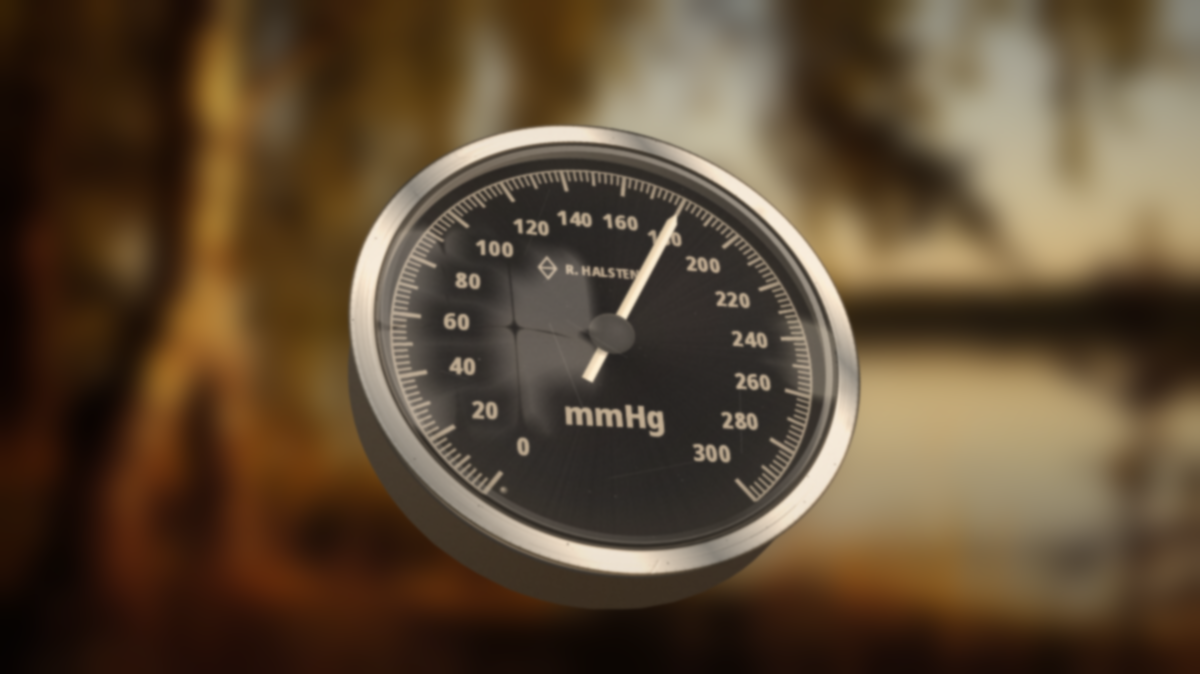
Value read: value=180 unit=mmHg
